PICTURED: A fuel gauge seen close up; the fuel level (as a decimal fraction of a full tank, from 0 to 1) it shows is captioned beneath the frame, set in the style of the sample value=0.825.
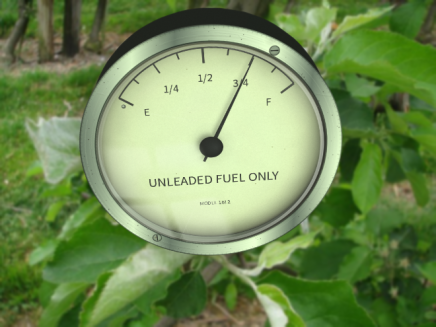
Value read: value=0.75
